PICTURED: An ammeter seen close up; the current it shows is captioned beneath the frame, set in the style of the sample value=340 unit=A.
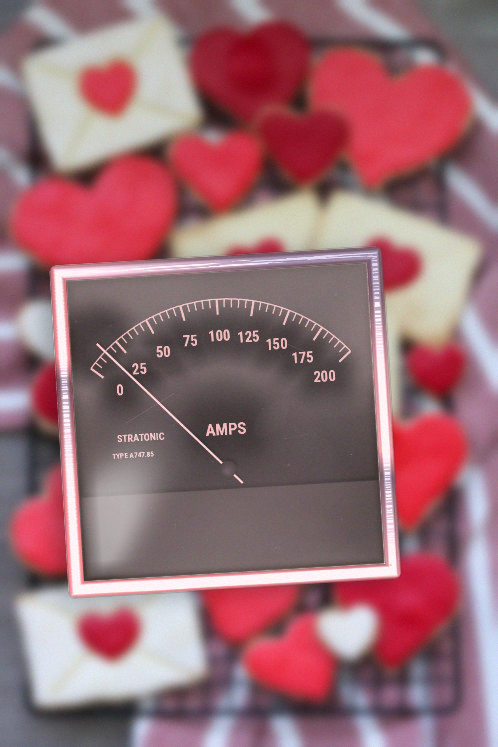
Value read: value=15 unit=A
